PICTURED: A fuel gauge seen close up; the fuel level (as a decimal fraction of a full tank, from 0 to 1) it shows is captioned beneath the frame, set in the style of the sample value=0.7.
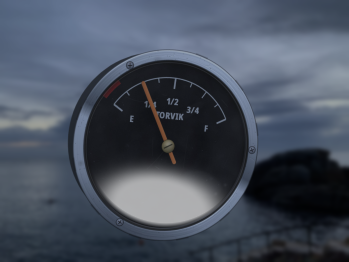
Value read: value=0.25
